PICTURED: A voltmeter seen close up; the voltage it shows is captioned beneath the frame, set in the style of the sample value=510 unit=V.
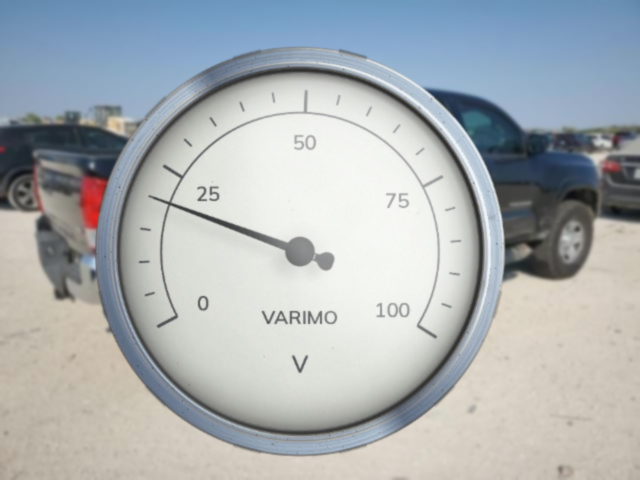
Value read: value=20 unit=V
